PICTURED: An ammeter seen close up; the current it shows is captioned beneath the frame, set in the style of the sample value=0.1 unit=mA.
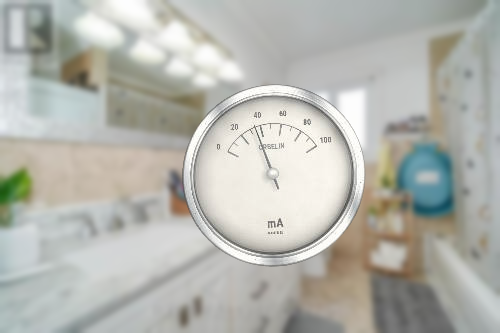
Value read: value=35 unit=mA
